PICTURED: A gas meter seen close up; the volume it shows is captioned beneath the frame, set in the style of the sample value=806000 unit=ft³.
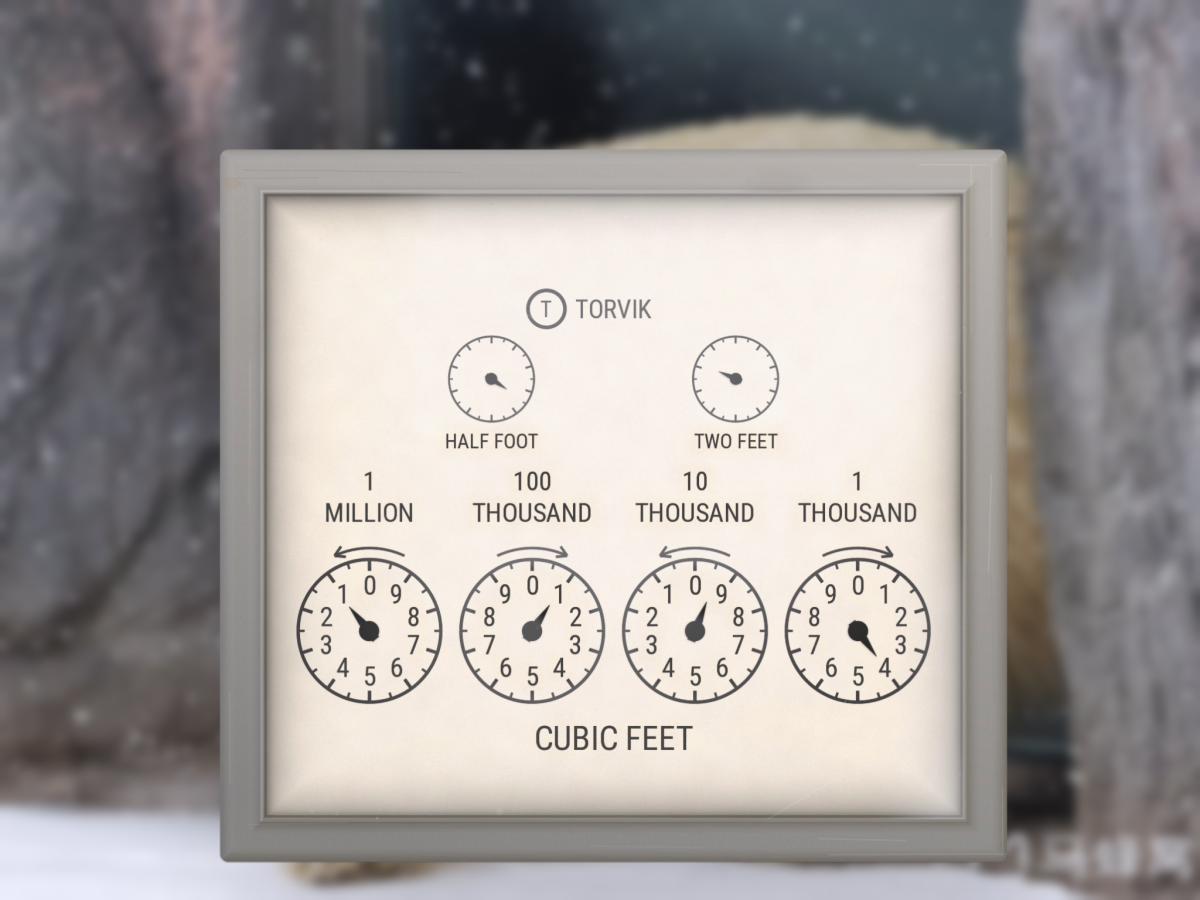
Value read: value=109400 unit=ft³
